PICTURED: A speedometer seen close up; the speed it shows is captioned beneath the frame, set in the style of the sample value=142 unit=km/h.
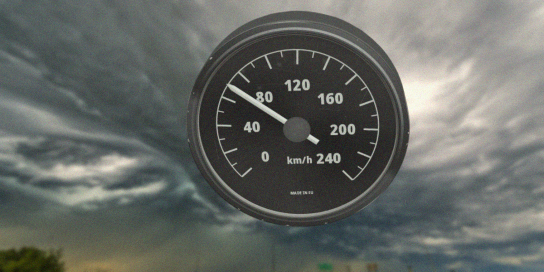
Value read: value=70 unit=km/h
